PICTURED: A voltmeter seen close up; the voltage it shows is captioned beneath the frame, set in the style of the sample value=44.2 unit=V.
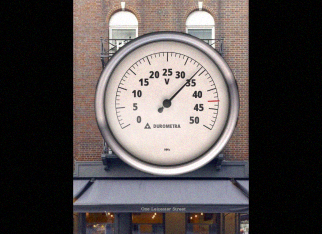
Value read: value=34 unit=V
